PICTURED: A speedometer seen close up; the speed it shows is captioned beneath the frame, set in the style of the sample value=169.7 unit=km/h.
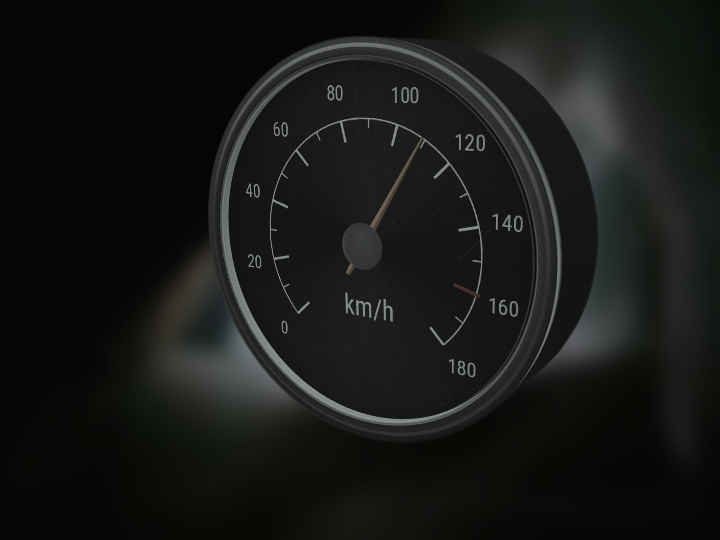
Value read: value=110 unit=km/h
